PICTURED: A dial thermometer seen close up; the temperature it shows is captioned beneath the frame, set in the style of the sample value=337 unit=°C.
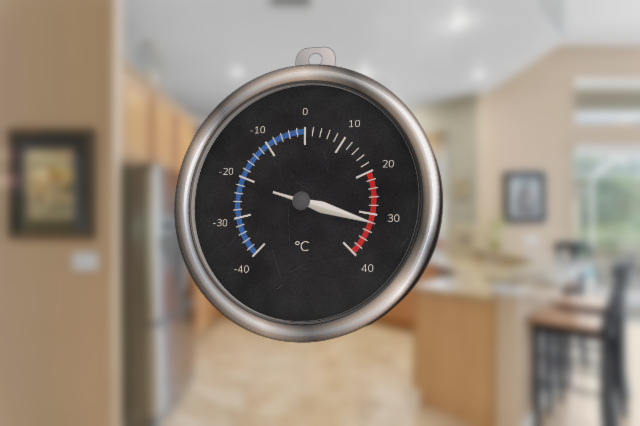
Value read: value=32 unit=°C
